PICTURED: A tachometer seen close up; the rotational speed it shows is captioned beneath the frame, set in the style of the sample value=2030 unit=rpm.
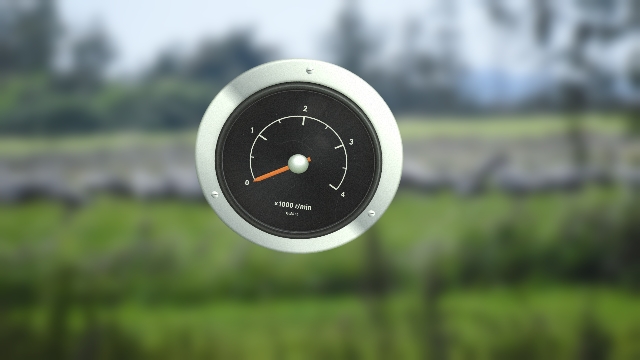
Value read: value=0 unit=rpm
